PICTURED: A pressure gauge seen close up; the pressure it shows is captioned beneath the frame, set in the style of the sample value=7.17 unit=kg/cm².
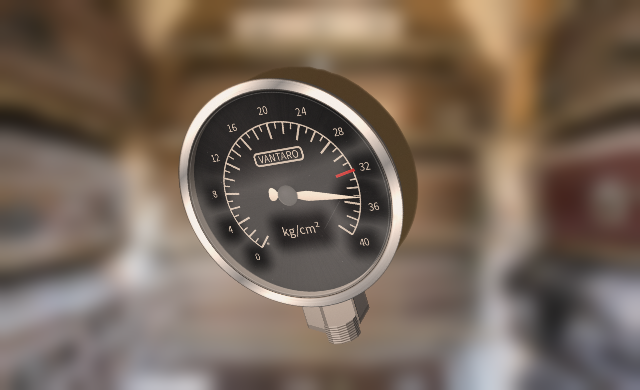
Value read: value=35 unit=kg/cm²
